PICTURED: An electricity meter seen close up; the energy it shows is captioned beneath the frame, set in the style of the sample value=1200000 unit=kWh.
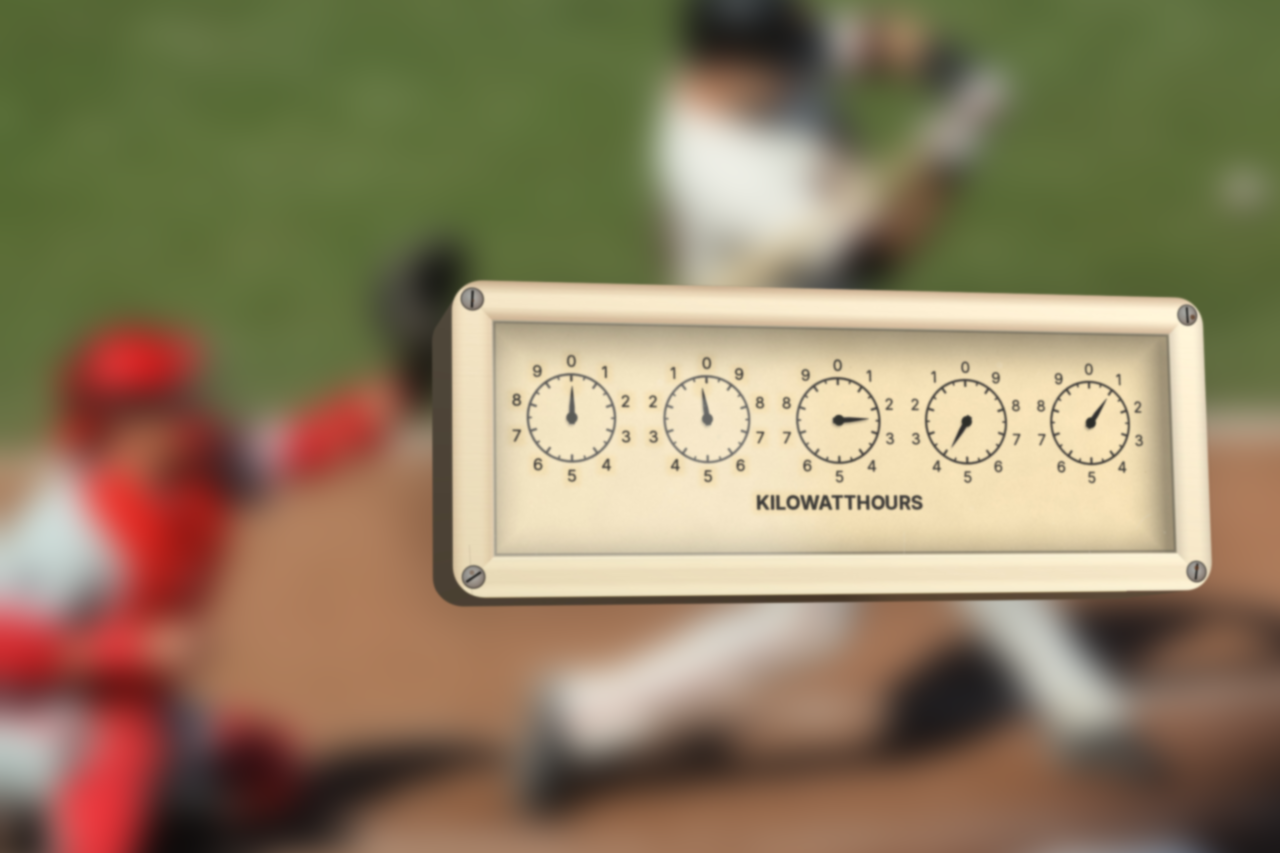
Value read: value=241 unit=kWh
